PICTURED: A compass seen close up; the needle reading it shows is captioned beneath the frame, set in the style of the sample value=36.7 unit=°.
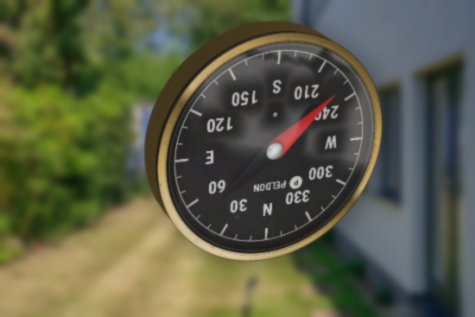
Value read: value=230 unit=°
